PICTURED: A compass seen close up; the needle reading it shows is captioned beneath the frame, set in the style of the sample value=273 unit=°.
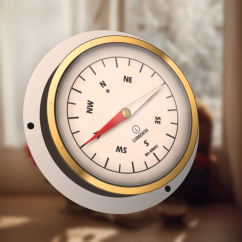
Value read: value=270 unit=°
